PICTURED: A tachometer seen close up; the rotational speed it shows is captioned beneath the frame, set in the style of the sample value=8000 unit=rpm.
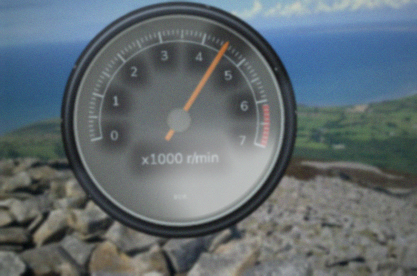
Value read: value=4500 unit=rpm
